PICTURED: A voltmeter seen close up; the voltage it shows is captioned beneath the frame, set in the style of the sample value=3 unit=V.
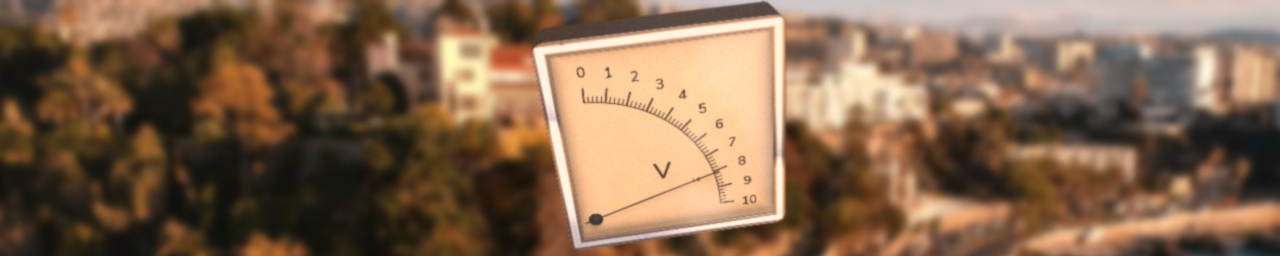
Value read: value=8 unit=V
